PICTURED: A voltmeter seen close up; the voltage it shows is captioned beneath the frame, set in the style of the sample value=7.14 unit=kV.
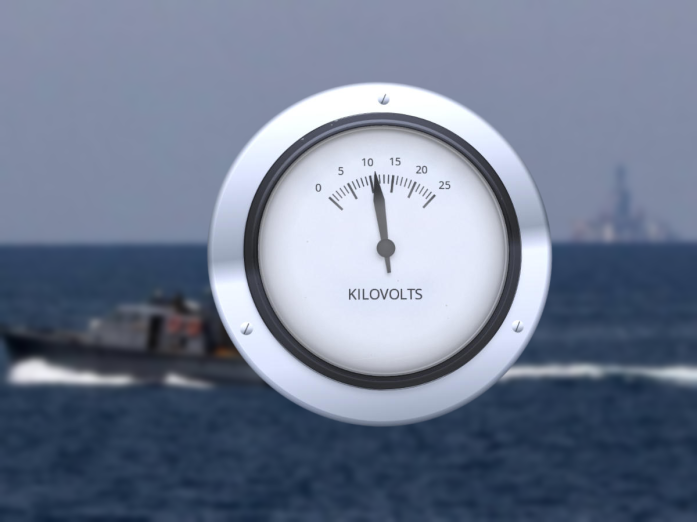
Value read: value=11 unit=kV
